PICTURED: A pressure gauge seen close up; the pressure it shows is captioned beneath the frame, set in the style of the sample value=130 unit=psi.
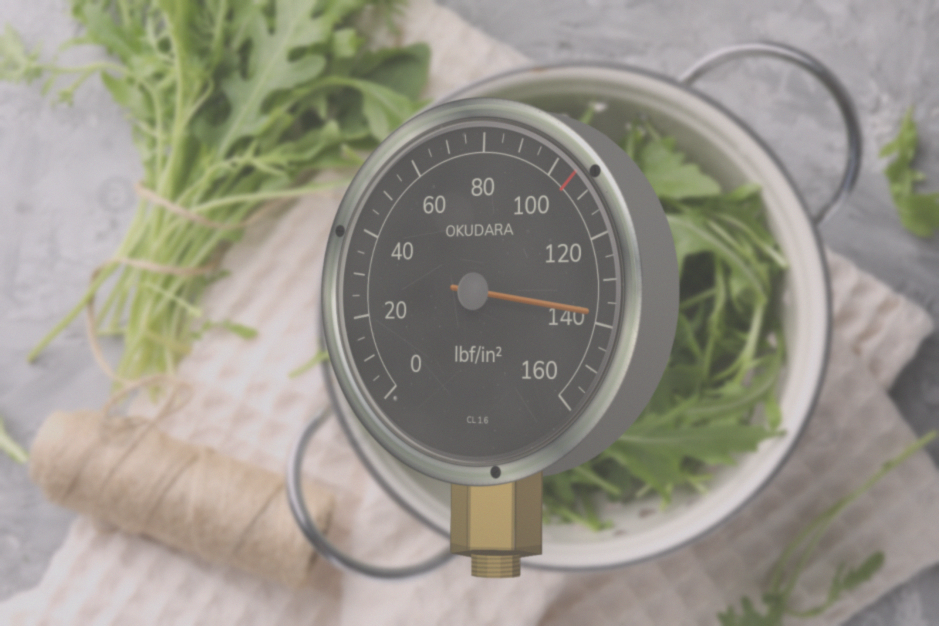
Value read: value=137.5 unit=psi
